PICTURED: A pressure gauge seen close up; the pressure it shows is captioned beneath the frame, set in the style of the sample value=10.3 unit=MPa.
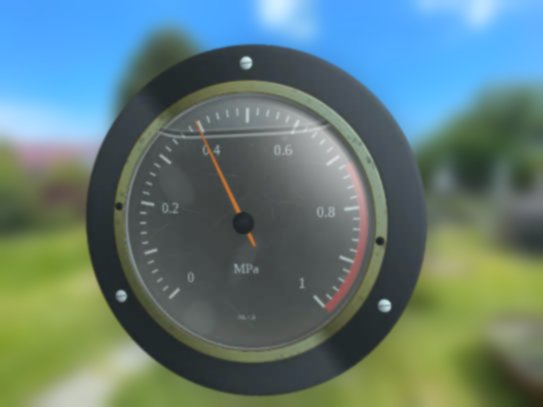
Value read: value=0.4 unit=MPa
